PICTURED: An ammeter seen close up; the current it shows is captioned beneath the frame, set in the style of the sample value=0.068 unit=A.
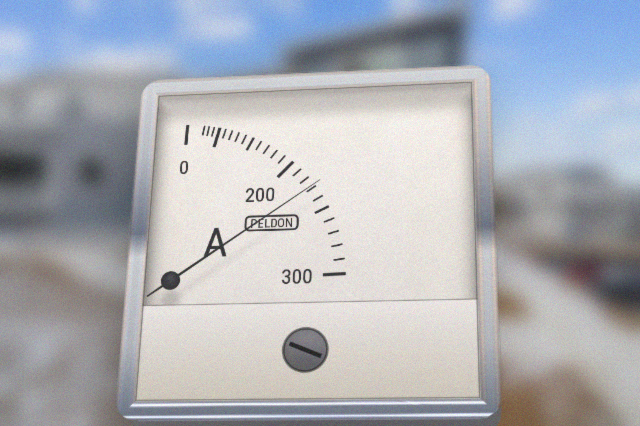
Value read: value=230 unit=A
